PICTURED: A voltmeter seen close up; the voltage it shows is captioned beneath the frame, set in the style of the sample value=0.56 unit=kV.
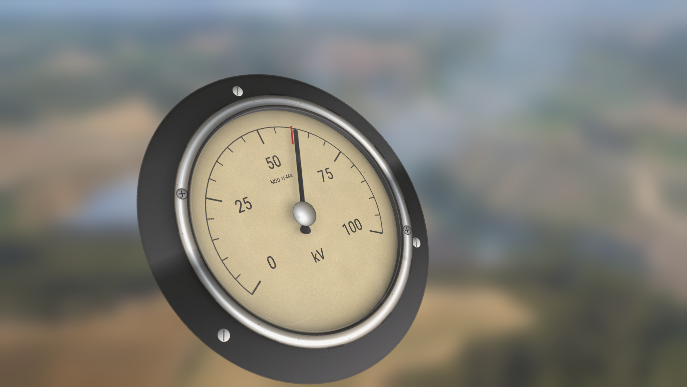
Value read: value=60 unit=kV
